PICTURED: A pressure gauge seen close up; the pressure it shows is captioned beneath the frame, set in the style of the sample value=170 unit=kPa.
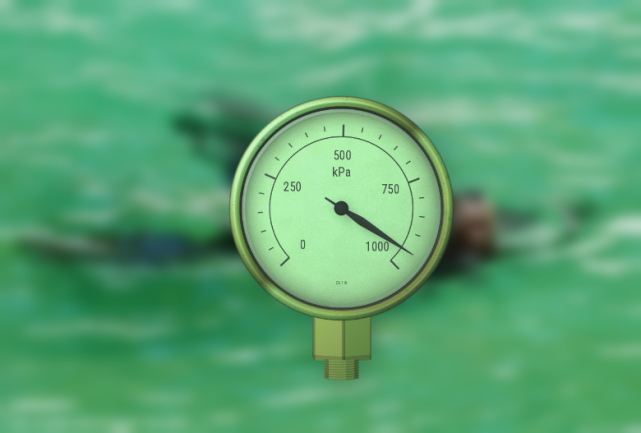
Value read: value=950 unit=kPa
